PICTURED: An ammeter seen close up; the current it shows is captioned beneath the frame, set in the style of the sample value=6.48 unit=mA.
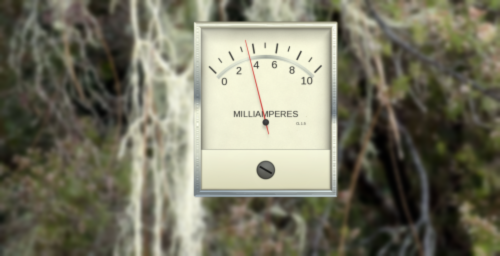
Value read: value=3.5 unit=mA
